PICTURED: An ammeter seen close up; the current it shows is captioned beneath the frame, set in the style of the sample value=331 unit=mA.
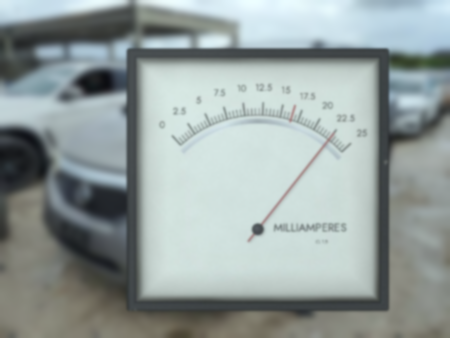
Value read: value=22.5 unit=mA
